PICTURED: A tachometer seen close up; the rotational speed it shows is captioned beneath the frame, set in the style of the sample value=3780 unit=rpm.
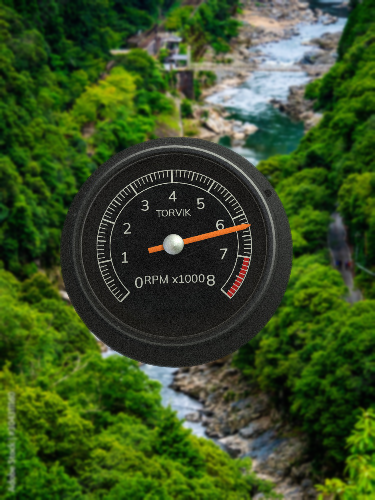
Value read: value=6300 unit=rpm
